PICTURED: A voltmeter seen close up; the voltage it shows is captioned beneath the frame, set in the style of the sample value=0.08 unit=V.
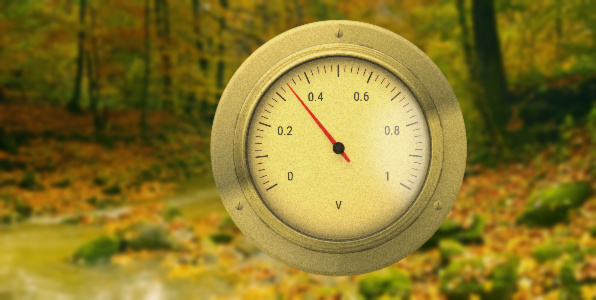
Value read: value=0.34 unit=V
